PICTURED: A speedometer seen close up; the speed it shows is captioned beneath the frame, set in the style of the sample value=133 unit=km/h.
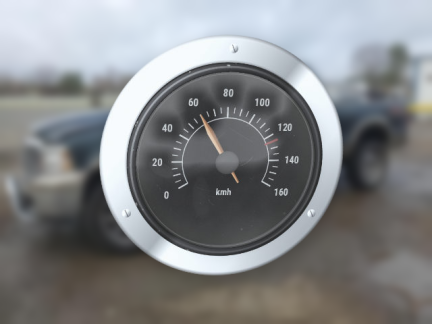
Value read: value=60 unit=km/h
